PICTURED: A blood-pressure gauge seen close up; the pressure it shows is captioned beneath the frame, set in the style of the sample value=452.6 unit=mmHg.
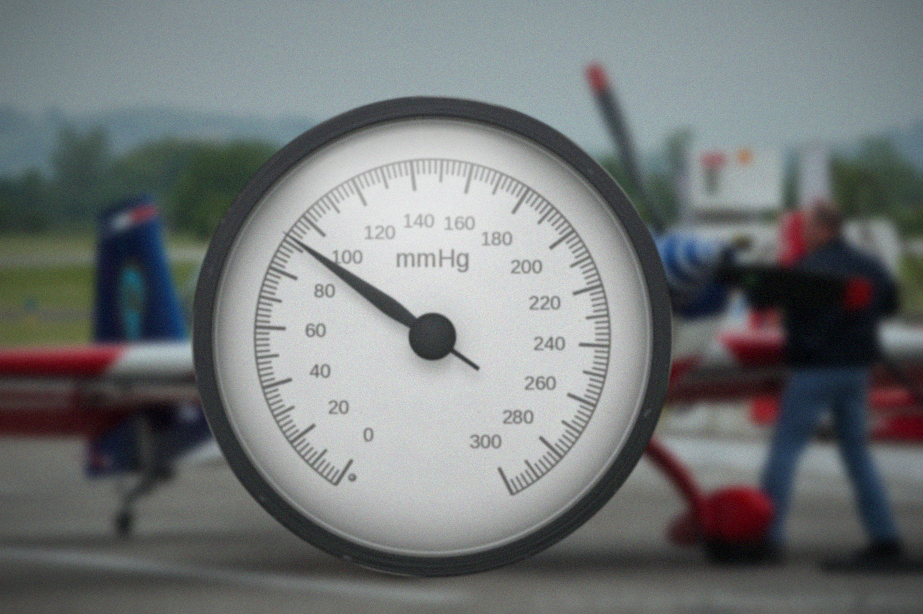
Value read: value=92 unit=mmHg
